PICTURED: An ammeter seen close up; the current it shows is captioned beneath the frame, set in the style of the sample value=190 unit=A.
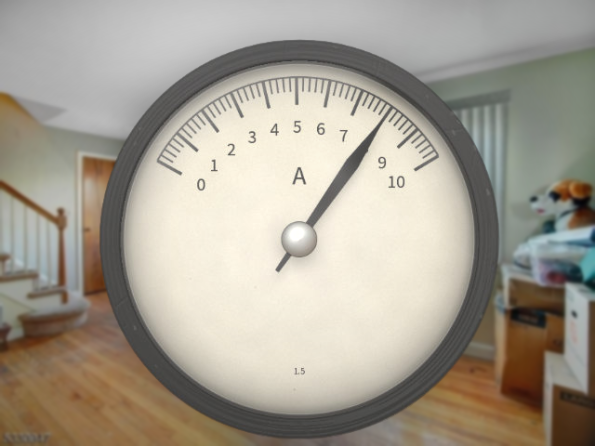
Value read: value=8 unit=A
